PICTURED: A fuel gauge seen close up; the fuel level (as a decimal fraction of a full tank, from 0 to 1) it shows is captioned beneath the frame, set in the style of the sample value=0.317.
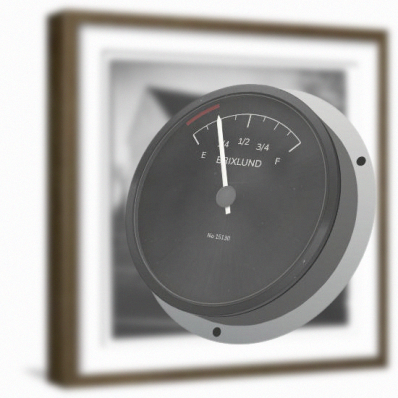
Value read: value=0.25
